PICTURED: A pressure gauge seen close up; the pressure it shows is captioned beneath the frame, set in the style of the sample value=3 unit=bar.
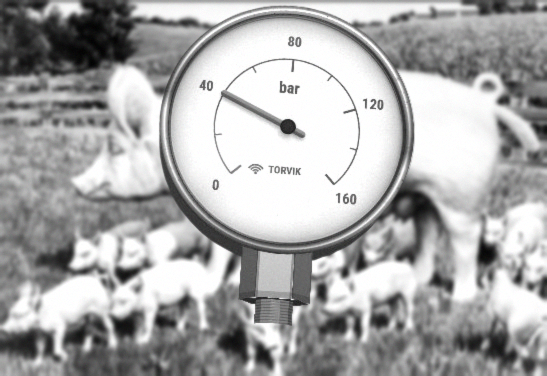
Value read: value=40 unit=bar
